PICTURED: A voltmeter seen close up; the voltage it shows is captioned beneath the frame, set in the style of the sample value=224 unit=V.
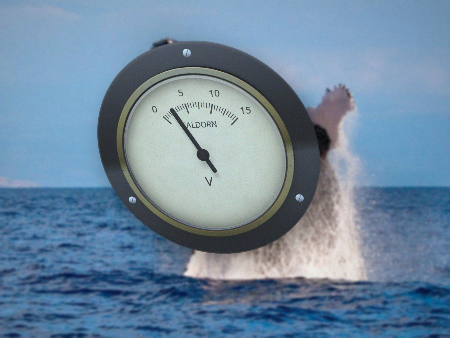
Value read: value=2.5 unit=V
